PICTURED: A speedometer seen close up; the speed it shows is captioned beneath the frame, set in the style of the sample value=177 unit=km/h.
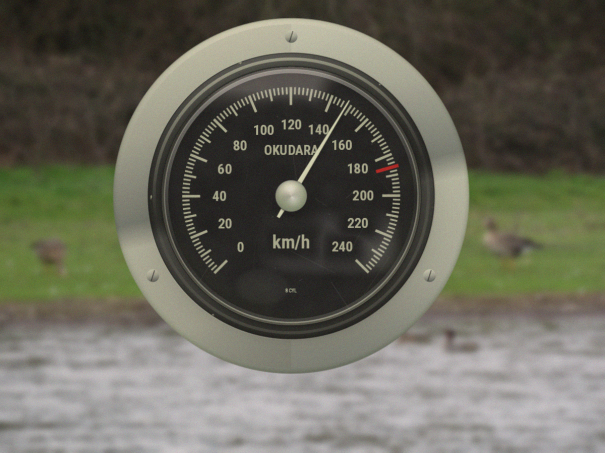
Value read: value=148 unit=km/h
